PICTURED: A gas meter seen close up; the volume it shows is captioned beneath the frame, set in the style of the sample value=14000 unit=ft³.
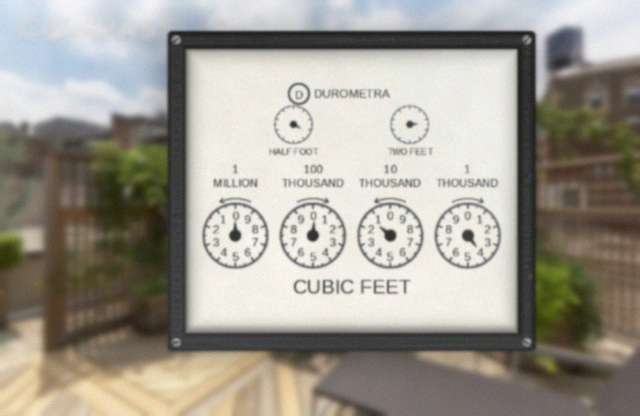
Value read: value=1400 unit=ft³
